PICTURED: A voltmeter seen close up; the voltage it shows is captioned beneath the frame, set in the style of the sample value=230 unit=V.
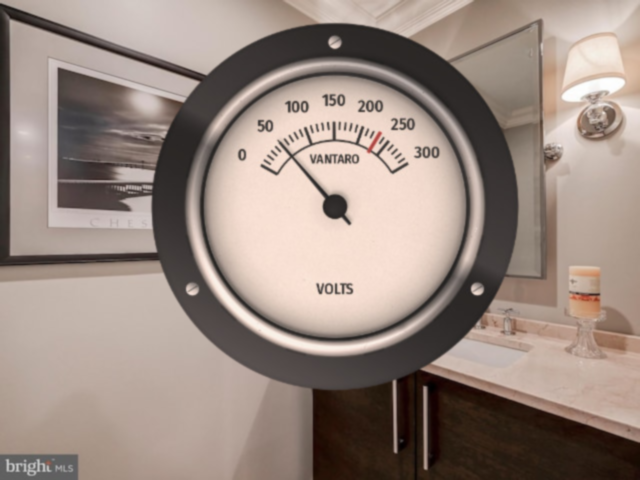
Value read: value=50 unit=V
